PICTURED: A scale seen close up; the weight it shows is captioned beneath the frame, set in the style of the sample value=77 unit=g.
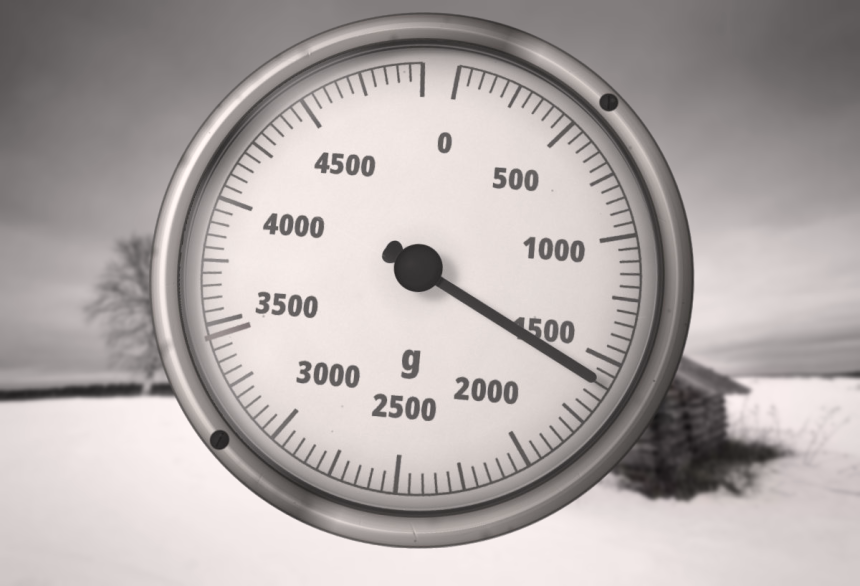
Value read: value=1600 unit=g
